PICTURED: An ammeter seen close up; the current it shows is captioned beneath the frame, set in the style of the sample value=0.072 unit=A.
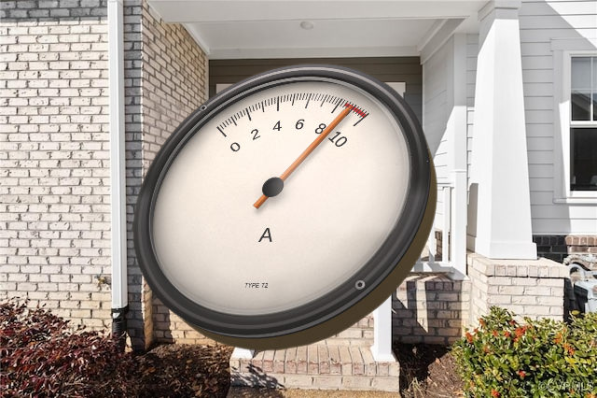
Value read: value=9 unit=A
